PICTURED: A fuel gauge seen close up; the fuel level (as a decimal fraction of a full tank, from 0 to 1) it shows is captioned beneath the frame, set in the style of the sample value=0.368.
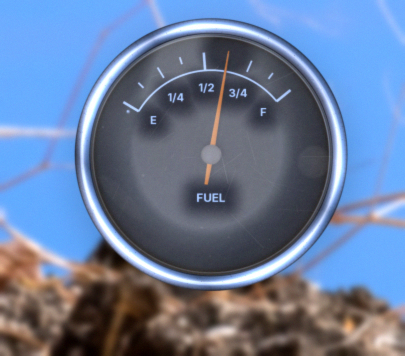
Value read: value=0.625
